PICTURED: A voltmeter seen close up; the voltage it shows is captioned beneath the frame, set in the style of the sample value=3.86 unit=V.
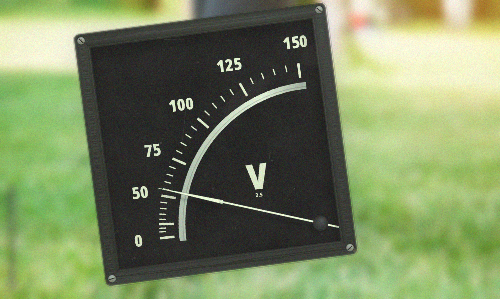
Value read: value=55 unit=V
